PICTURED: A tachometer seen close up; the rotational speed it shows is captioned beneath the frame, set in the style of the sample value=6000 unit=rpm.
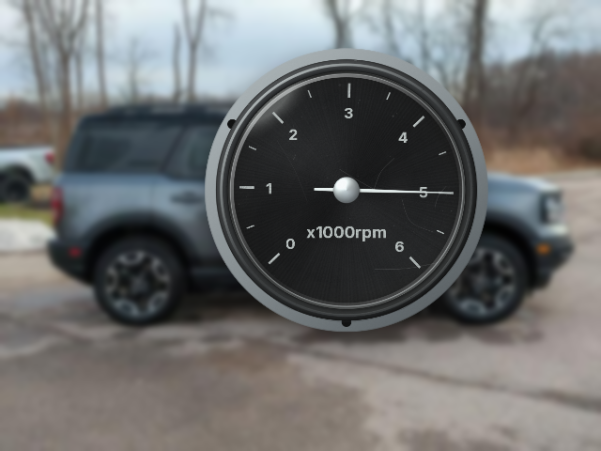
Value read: value=5000 unit=rpm
